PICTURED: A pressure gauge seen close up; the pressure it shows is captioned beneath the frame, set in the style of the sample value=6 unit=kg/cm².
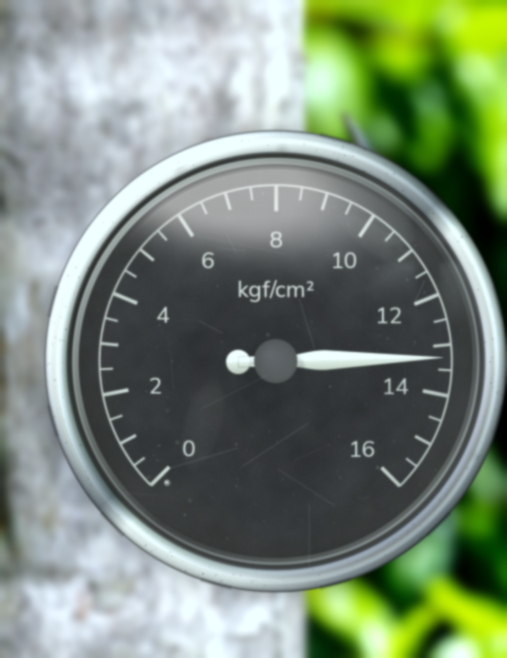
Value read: value=13.25 unit=kg/cm²
